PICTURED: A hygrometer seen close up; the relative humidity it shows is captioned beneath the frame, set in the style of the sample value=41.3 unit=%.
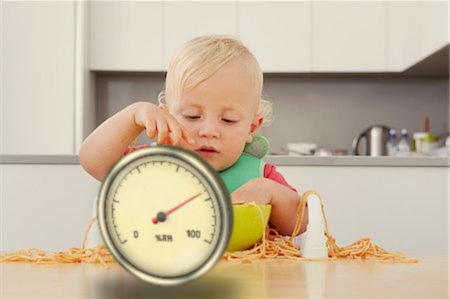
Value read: value=76 unit=%
